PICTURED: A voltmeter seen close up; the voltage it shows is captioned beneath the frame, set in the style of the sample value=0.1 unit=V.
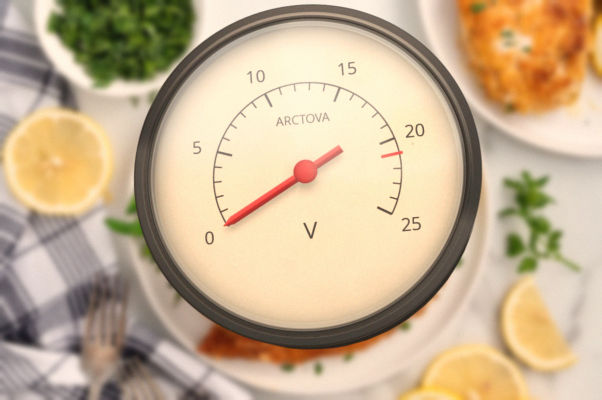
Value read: value=0 unit=V
